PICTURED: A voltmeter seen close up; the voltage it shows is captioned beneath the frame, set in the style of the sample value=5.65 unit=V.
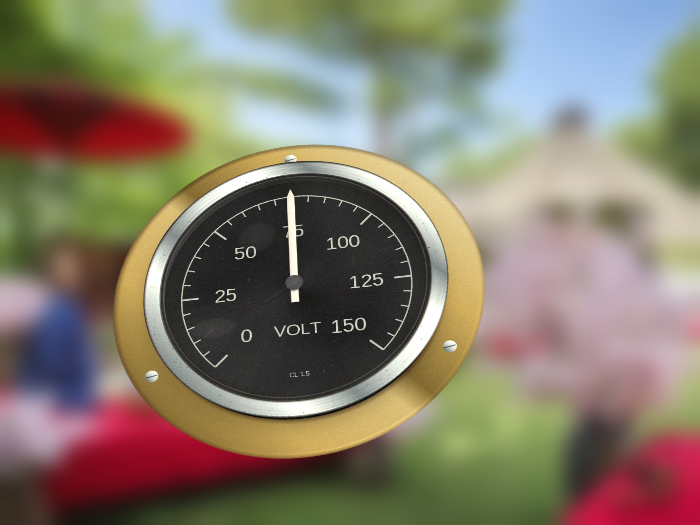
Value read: value=75 unit=V
